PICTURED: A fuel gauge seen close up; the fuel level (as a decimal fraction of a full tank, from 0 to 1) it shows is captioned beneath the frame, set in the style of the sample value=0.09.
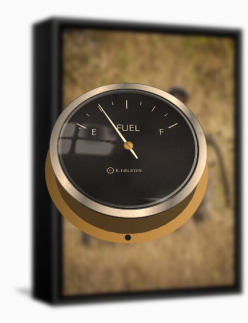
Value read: value=0.25
